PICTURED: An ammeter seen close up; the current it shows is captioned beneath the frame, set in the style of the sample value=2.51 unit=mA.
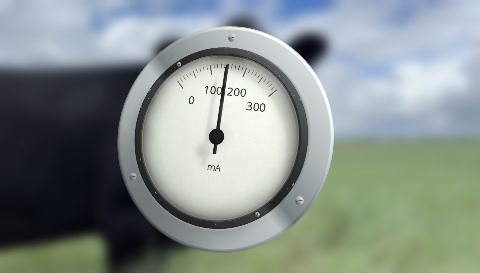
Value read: value=150 unit=mA
